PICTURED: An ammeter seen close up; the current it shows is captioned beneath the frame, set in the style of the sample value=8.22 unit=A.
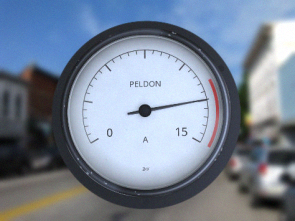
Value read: value=12.5 unit=A
